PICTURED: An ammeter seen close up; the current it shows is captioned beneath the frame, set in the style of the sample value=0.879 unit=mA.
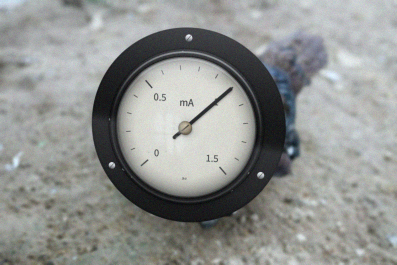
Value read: value=1 unit=mA
